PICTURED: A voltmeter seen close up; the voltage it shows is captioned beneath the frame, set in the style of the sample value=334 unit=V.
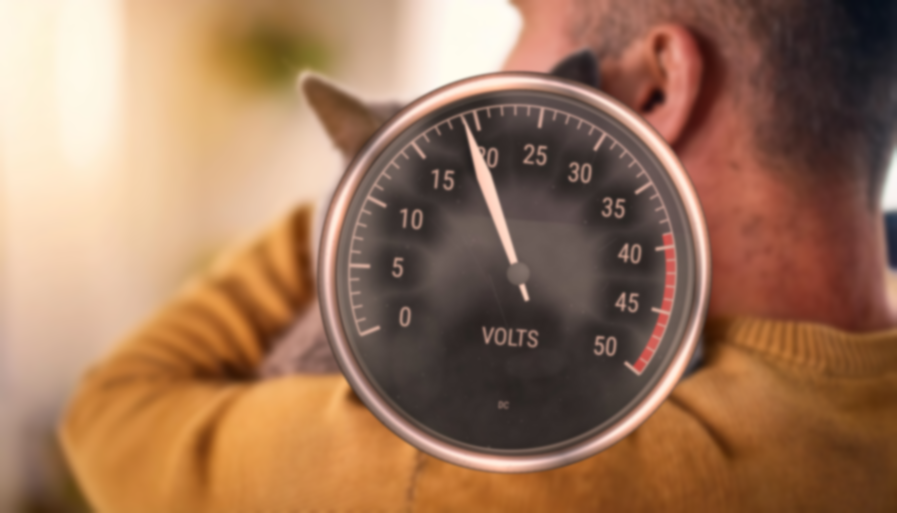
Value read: value=19 unit=V
